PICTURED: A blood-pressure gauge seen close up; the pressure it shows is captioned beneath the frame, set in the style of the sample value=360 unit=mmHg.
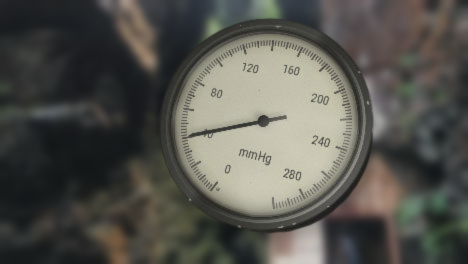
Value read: value=40 unit=mmHg
